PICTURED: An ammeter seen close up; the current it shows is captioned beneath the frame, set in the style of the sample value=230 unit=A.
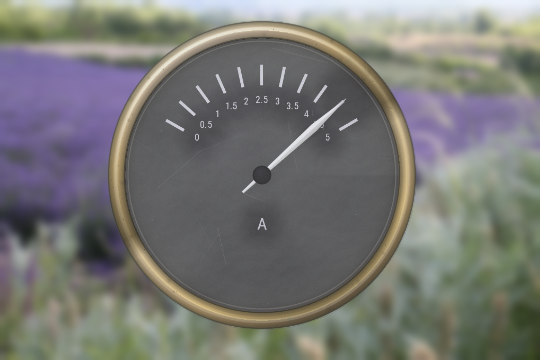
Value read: value=4.5 unit=A
